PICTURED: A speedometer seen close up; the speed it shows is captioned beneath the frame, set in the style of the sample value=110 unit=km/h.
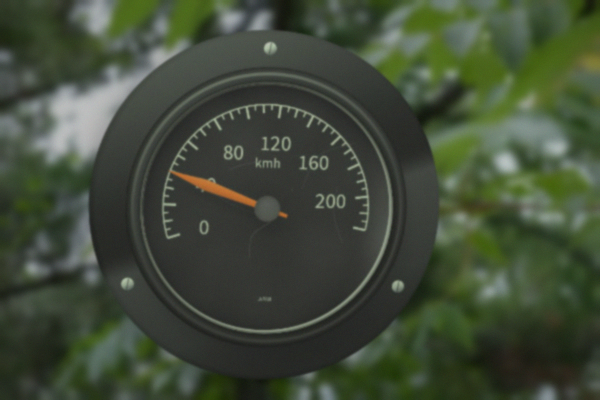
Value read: value=40 unit=km/h
